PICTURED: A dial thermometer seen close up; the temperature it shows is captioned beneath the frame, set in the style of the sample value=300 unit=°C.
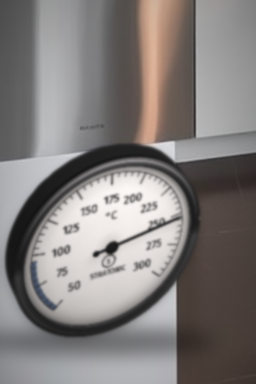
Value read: value=250 unit=°C
